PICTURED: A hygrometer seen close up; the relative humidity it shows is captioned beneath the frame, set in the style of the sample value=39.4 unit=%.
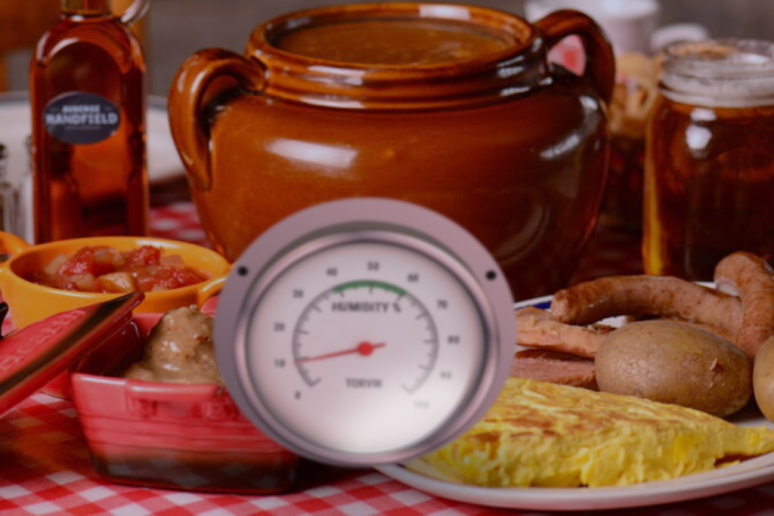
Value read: value=10 unit=%
